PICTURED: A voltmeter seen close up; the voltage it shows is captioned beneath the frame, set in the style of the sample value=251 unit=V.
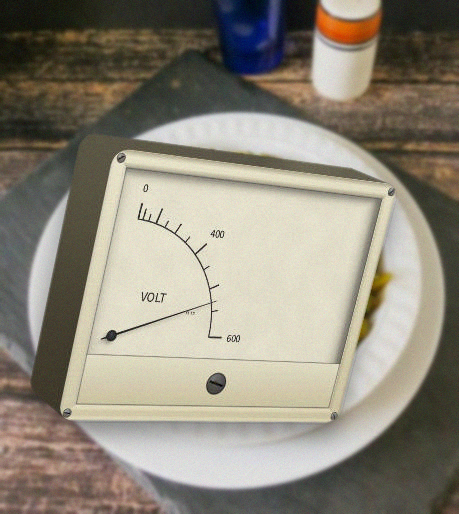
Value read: value=525 unit=V
